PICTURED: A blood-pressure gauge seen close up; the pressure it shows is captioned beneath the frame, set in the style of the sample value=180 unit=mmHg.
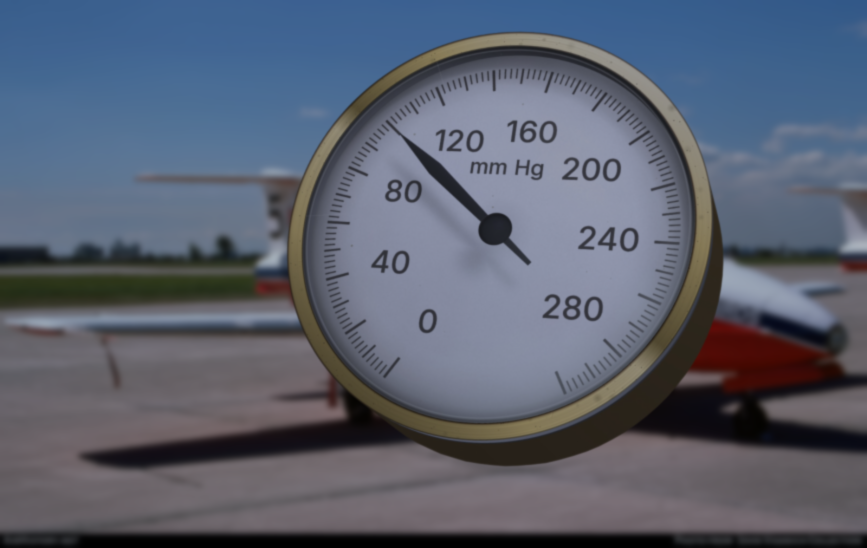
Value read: value=100 unit=mmHg
